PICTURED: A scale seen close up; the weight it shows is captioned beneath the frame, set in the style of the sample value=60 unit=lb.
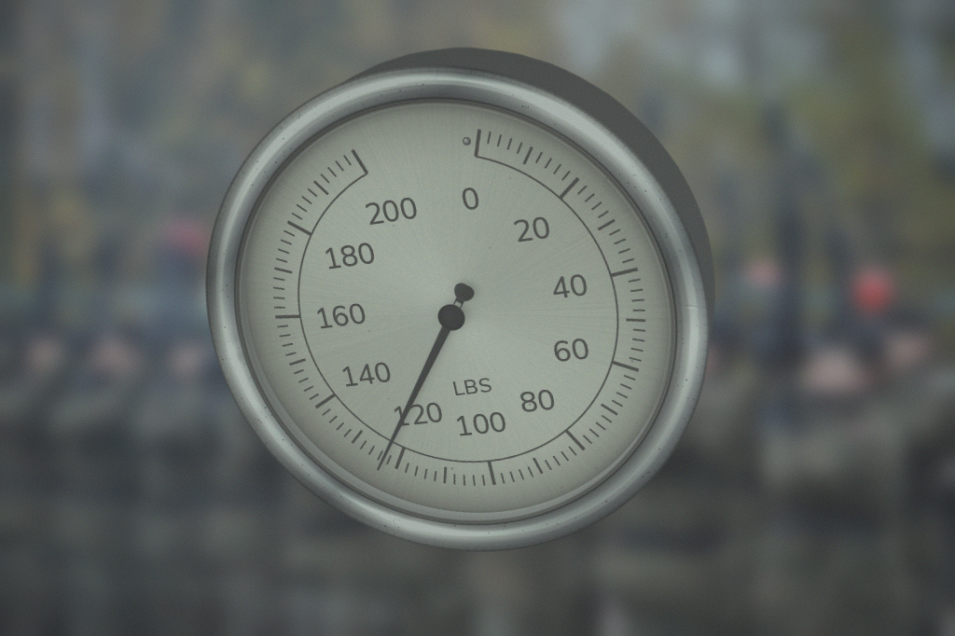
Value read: value=123 unit=lb
